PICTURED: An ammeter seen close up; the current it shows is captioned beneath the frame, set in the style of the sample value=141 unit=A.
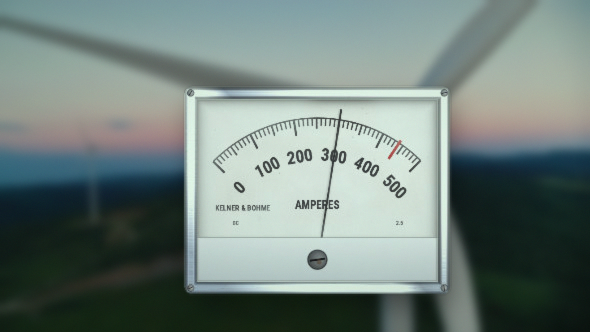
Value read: value=300 unit=A
